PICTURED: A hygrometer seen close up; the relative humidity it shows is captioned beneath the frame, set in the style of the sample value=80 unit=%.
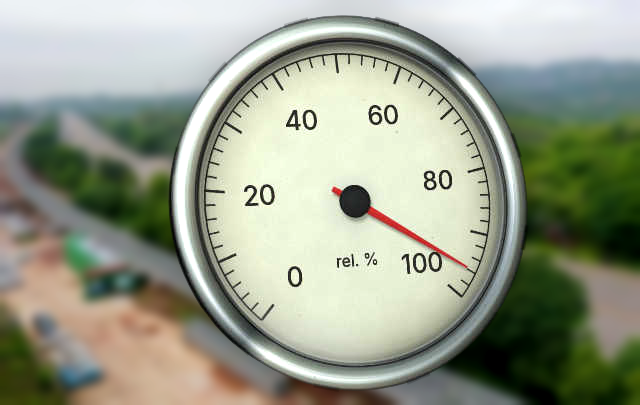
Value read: value=96 unit=%
